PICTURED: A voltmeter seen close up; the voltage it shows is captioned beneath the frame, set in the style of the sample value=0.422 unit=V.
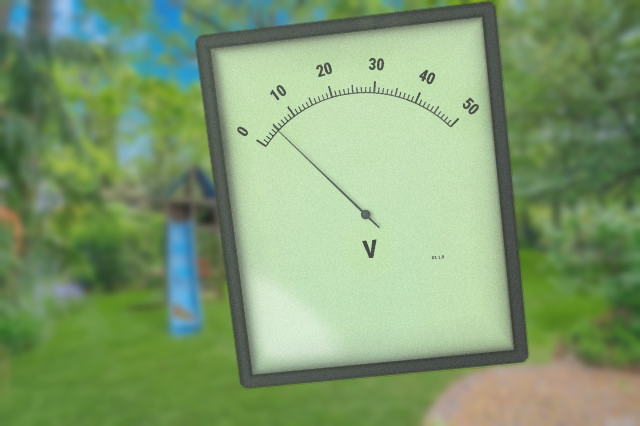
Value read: value=5 unit=V
